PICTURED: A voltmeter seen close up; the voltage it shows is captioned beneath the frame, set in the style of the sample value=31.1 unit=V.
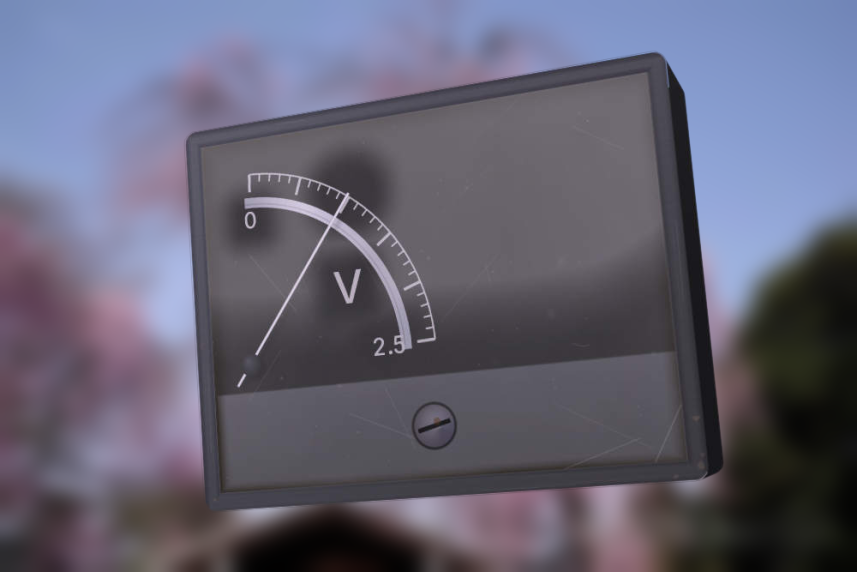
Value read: value=1 unit=V
